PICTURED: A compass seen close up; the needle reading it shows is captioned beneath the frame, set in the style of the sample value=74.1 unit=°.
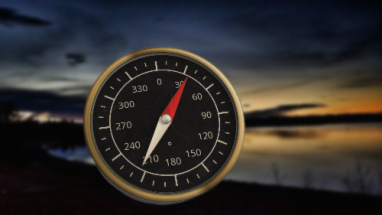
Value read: value=35 unit=°
